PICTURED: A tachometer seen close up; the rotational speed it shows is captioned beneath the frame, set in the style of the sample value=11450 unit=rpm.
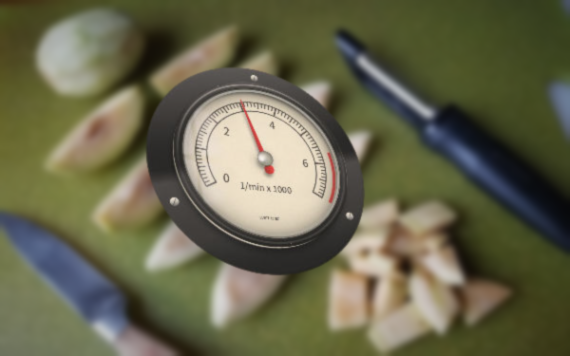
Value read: value=3000 unit=rpm
